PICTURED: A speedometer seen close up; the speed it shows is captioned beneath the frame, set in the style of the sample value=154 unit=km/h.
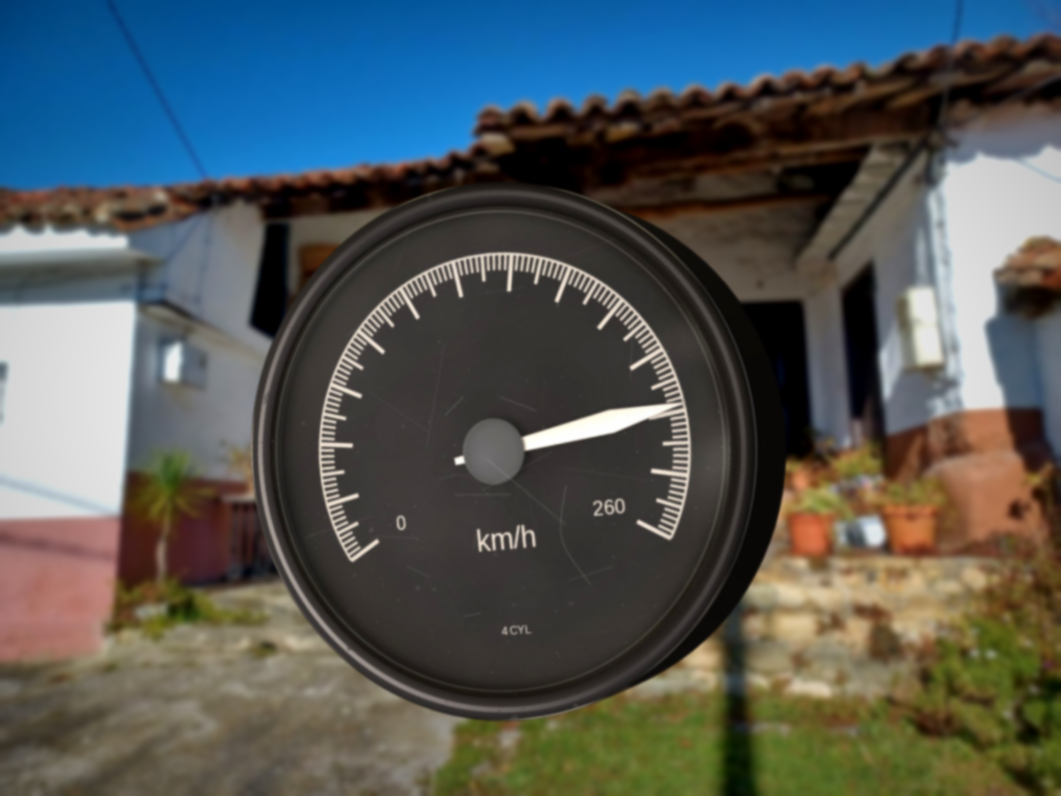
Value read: value=218 unit=km/h
